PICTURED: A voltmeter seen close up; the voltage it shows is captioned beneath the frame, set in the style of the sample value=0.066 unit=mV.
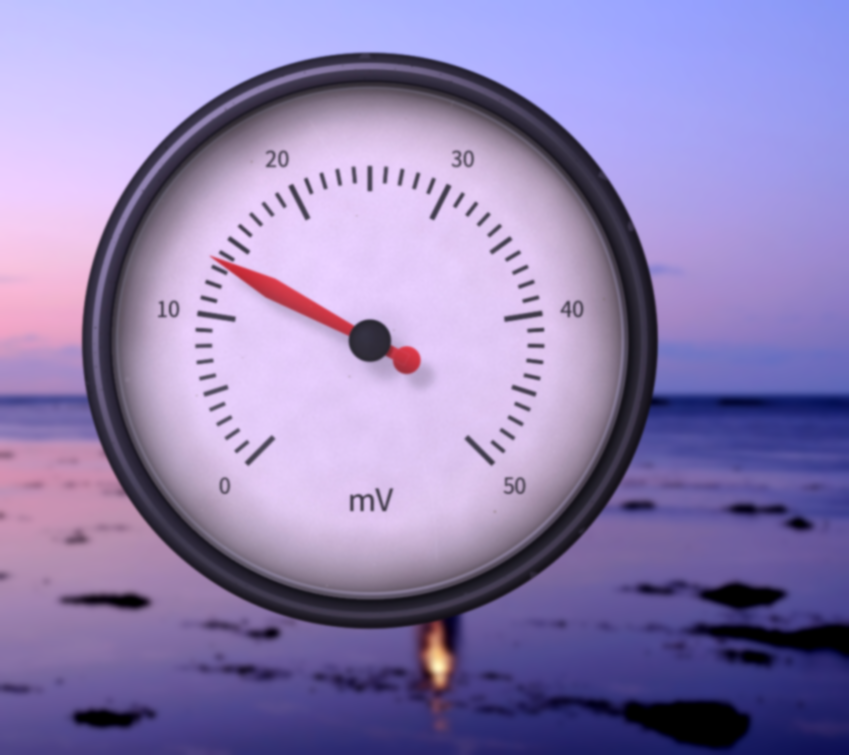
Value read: value=13.5 unit=mV
